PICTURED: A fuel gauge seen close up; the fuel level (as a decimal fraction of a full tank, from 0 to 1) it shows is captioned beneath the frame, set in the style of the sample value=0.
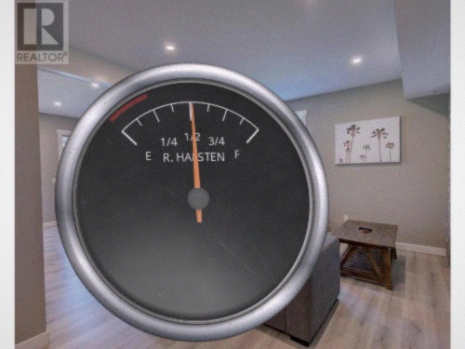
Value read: value=0.5
